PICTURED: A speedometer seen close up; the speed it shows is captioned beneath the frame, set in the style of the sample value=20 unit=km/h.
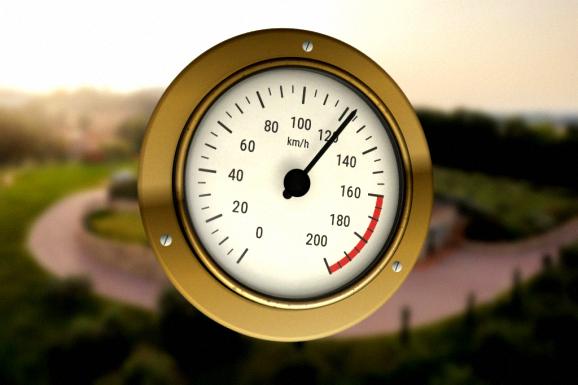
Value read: value=122.5 unit=km/h
